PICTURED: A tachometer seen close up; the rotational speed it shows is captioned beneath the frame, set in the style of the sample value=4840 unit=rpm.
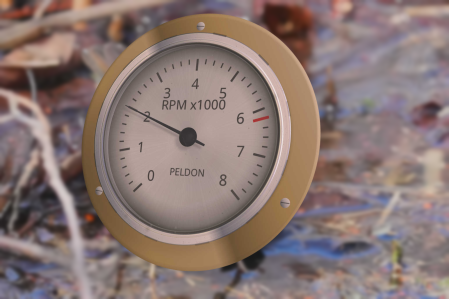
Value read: value=2000 unit=rpm
